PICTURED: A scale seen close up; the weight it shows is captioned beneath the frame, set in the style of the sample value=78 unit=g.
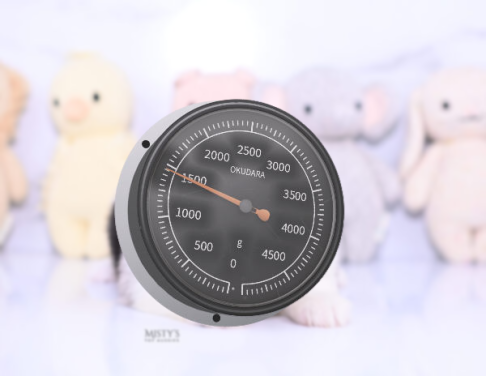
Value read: value=1450 unit=g
